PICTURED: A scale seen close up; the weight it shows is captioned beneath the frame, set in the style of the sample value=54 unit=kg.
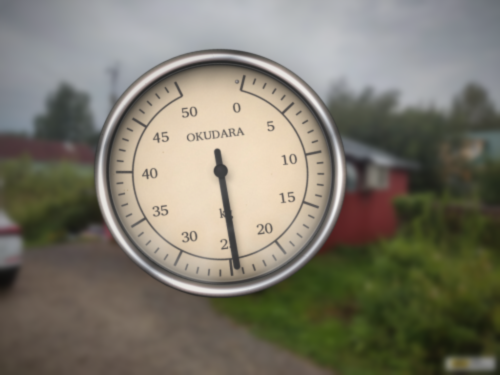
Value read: value=24.5 unit=kg
